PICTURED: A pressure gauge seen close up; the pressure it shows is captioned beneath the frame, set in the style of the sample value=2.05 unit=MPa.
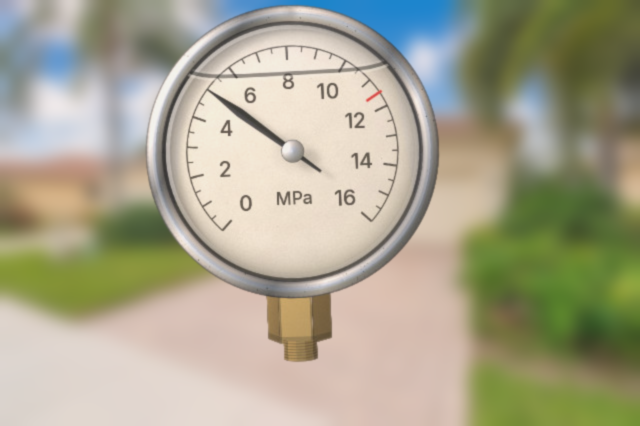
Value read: value=5 unit=MPa
